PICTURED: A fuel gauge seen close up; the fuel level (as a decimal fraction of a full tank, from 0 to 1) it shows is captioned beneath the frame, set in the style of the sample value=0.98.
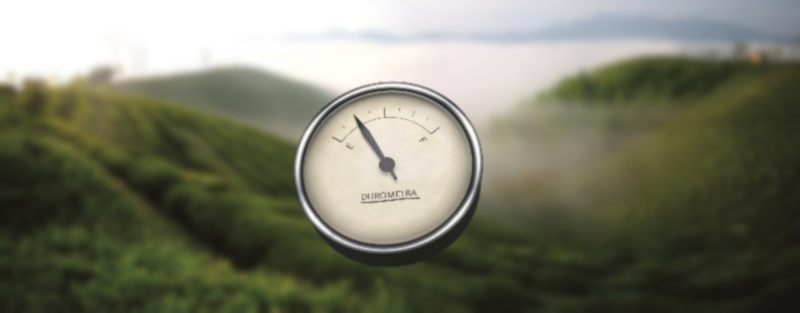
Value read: value=0.25
